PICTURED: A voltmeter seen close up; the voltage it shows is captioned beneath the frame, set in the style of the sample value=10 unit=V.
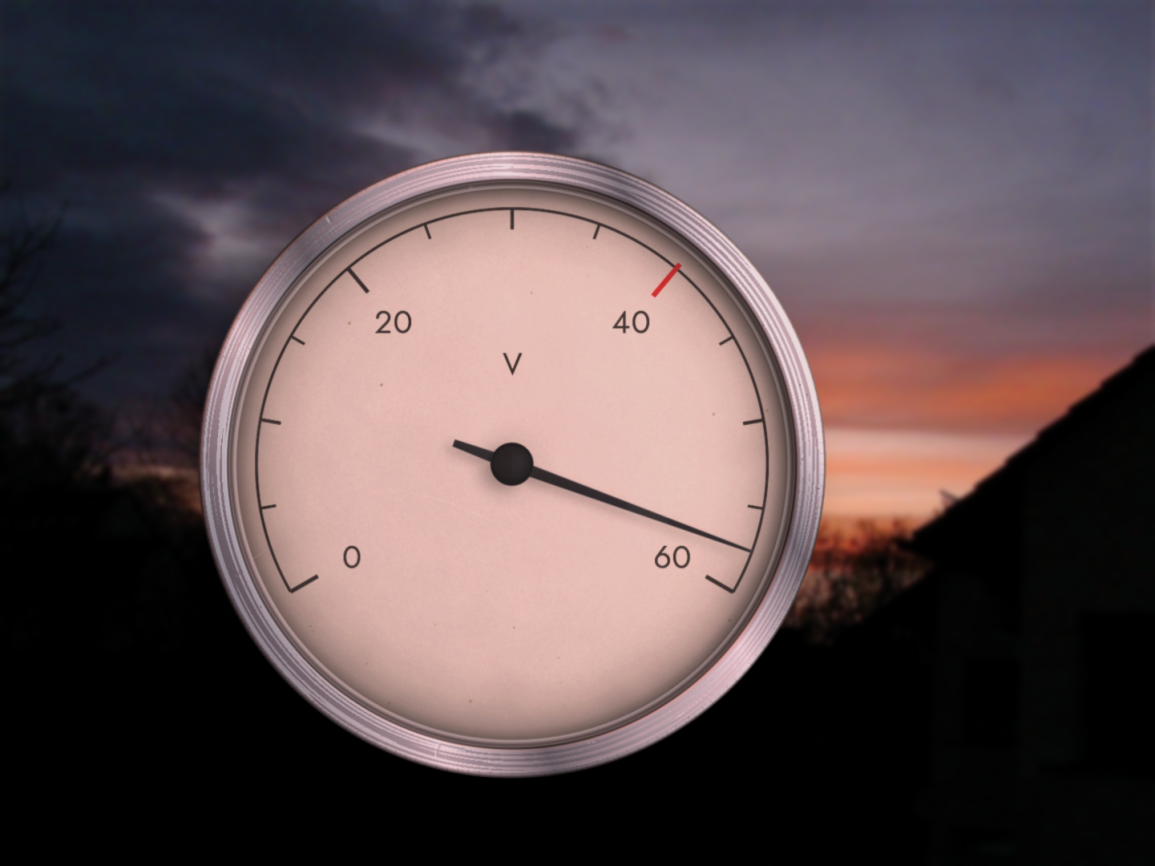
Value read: value=57.5 unit=V
